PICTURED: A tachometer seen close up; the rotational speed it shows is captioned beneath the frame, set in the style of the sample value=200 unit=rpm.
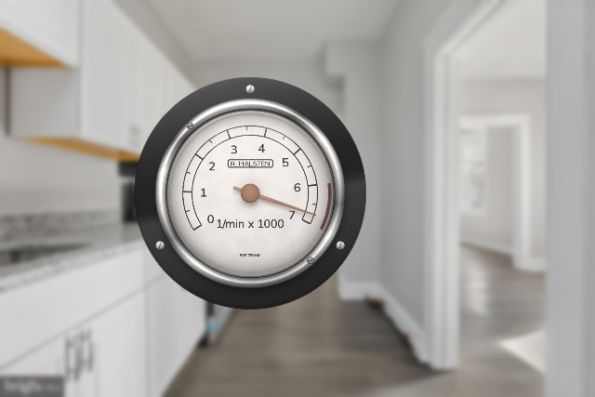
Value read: value=6750 unit=rpm
